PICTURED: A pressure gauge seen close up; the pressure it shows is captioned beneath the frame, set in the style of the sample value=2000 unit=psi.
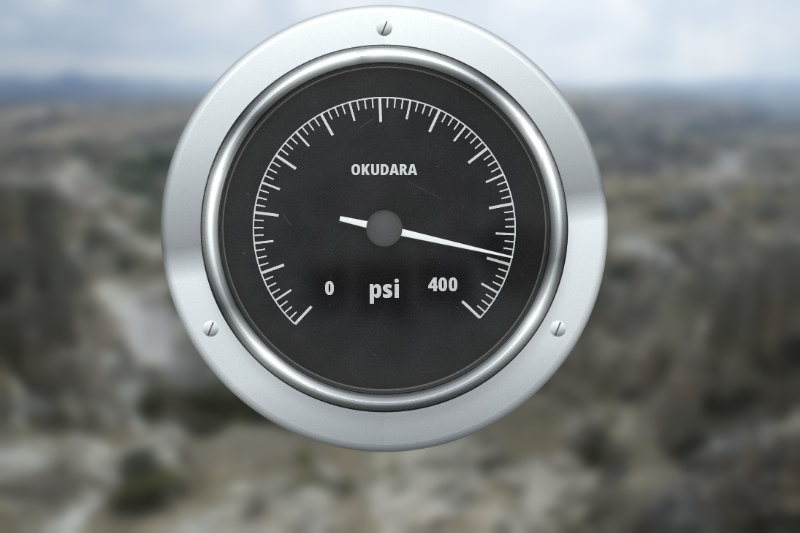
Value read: value=355 unit=psi
